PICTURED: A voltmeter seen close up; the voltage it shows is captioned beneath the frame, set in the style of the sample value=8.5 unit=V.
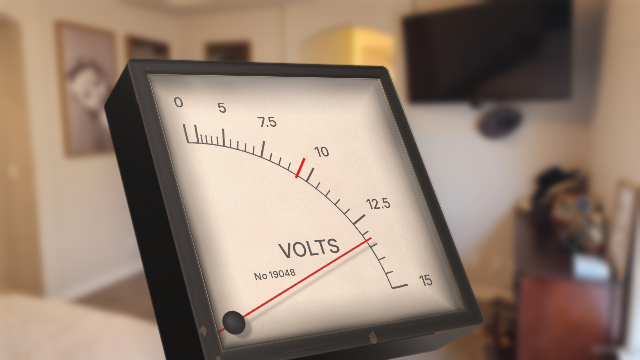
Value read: value=13.25 unit=V
